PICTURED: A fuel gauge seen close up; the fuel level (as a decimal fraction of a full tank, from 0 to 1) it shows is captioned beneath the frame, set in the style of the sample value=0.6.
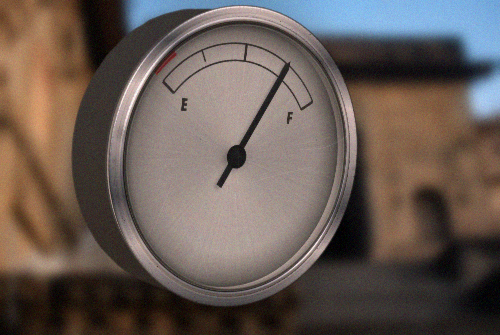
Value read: value=0.75
